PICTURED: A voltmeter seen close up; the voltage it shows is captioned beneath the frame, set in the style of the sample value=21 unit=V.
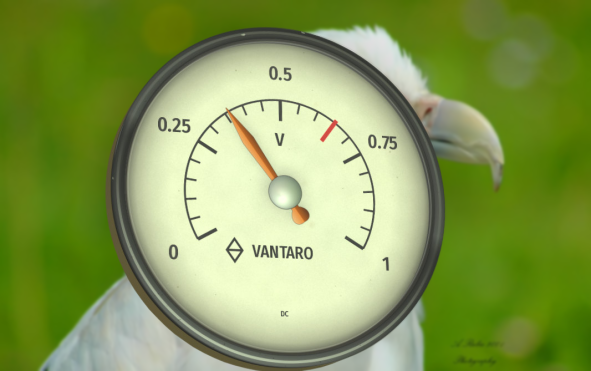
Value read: value=0.35 unit=V
